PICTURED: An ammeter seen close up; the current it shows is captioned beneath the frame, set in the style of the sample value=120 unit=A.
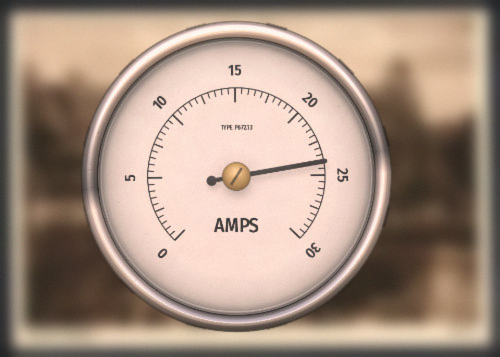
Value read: value=24 unit=A
